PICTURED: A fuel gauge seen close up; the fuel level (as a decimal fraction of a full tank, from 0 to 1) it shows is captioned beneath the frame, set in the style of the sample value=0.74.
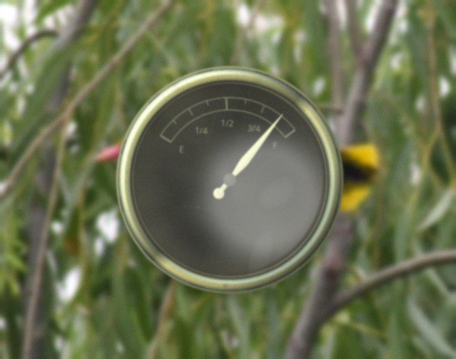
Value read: value=0.875
